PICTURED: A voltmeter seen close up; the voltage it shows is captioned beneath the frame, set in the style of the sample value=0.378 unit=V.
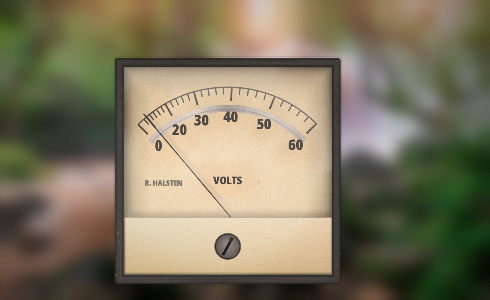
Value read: value=10 unit=V
